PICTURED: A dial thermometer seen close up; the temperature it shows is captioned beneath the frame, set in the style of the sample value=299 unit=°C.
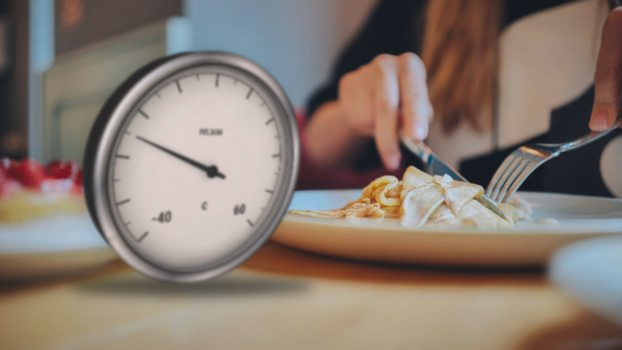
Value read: value=-15 unit=°C
